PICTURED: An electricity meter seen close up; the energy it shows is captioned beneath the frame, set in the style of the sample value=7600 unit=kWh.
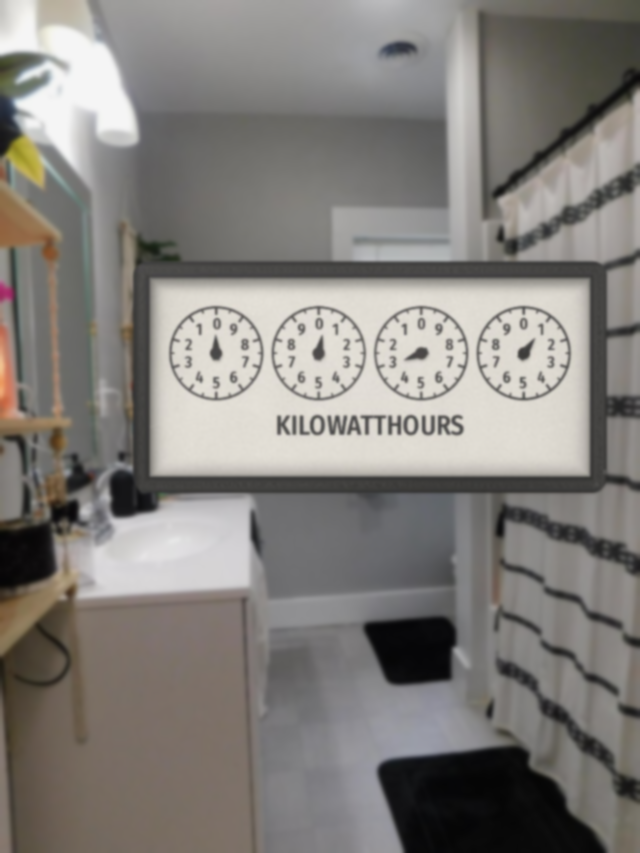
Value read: value=31 unit=kWh
